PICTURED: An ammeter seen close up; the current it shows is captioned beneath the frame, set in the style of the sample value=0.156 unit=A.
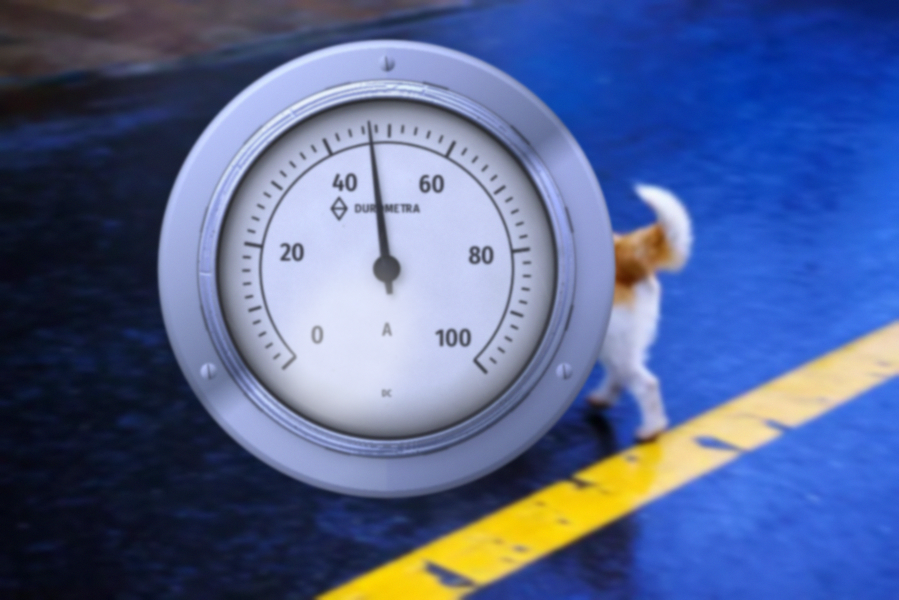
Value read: value=47 unit=A
